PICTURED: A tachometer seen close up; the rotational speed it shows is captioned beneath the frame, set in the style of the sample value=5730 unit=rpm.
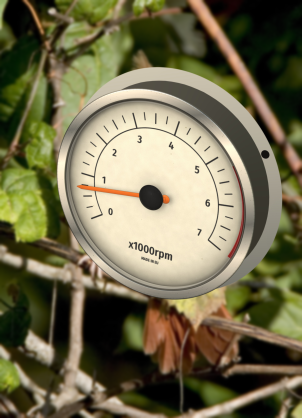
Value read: value=750 unit=rpm
